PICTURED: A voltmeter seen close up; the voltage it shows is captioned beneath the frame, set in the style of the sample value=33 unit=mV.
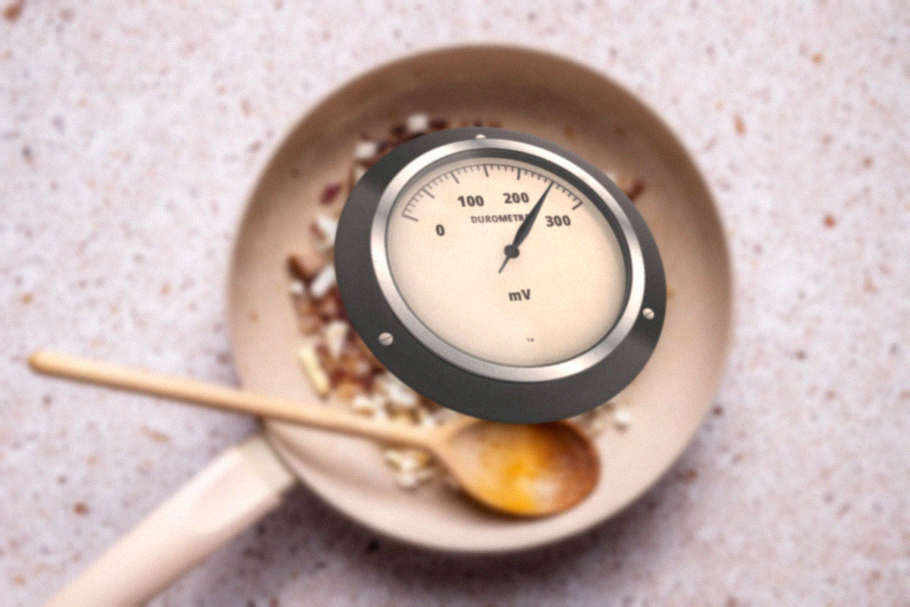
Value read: value=250 unit=mV
